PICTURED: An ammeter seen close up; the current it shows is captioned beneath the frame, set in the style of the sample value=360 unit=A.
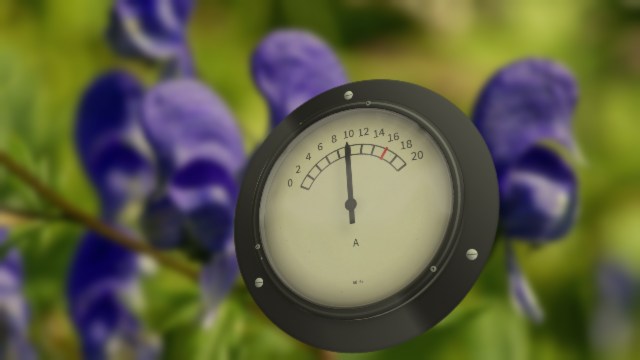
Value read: value=10 unit=A
